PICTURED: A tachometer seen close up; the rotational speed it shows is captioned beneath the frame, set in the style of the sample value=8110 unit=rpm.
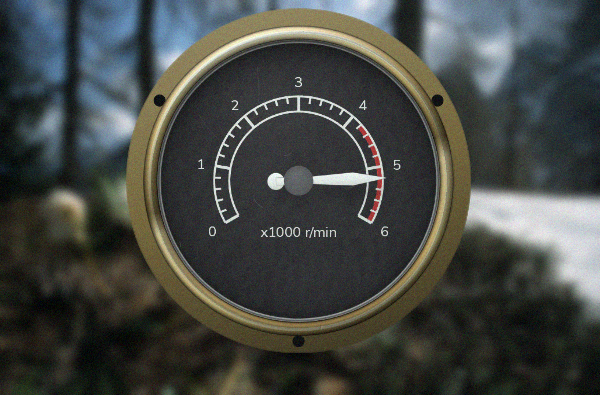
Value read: value=5200 unit=rpm
